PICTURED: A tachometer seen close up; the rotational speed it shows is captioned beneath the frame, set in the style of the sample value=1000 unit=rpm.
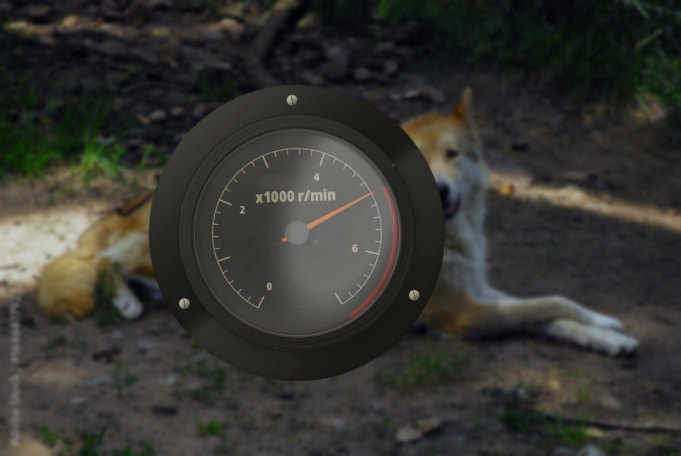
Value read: value=5000 unit=rpm
